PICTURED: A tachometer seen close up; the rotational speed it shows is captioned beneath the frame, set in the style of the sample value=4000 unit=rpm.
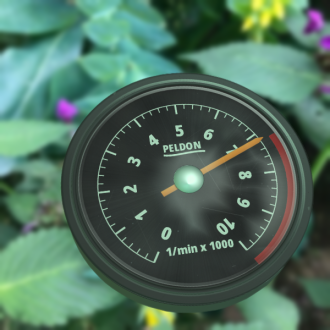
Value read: value=7200 unit=rpm
